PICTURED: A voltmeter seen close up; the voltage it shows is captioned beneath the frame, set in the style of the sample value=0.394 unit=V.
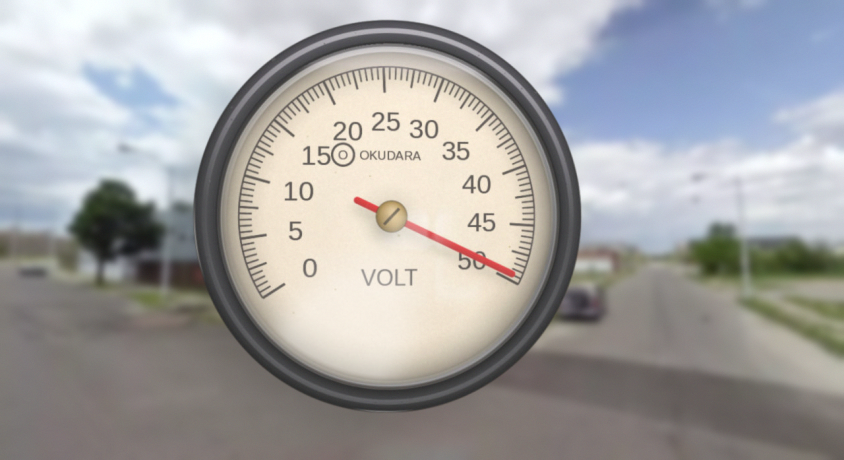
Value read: value=49.5 unit=V
